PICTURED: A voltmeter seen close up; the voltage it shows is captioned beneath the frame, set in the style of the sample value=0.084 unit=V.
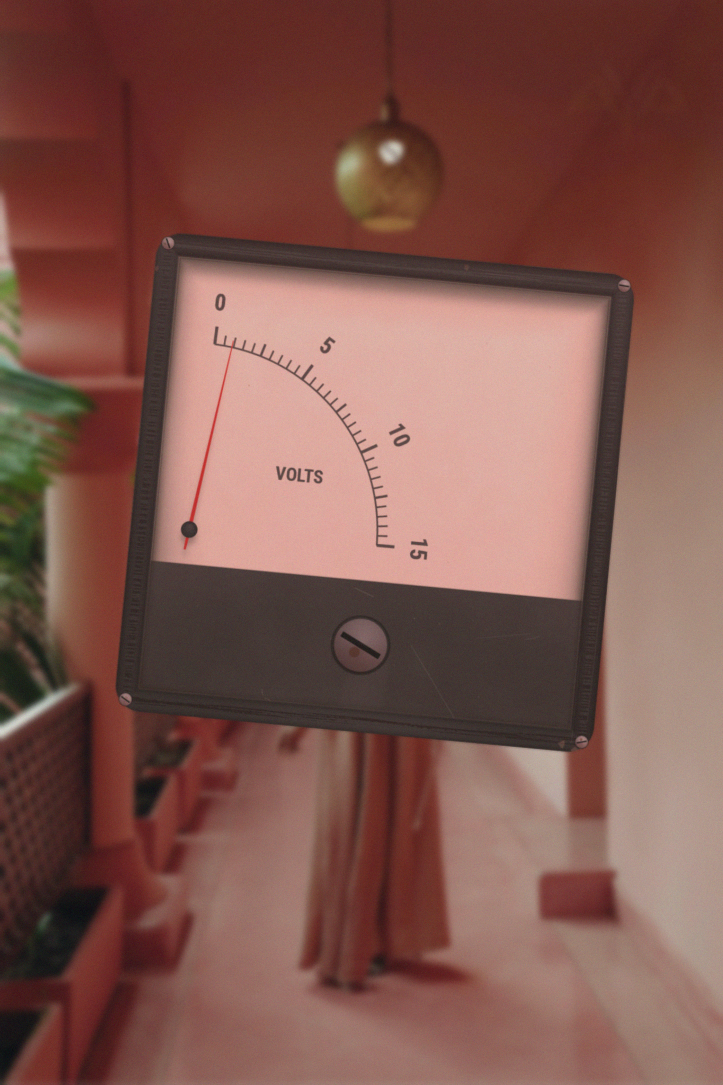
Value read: value=1 unit=V
